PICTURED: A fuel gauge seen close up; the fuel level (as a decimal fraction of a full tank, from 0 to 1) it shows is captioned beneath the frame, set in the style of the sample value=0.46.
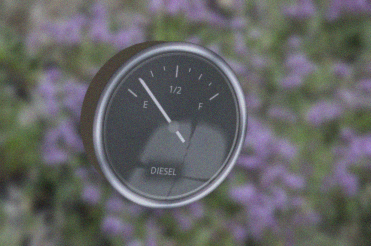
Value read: value=0.125
